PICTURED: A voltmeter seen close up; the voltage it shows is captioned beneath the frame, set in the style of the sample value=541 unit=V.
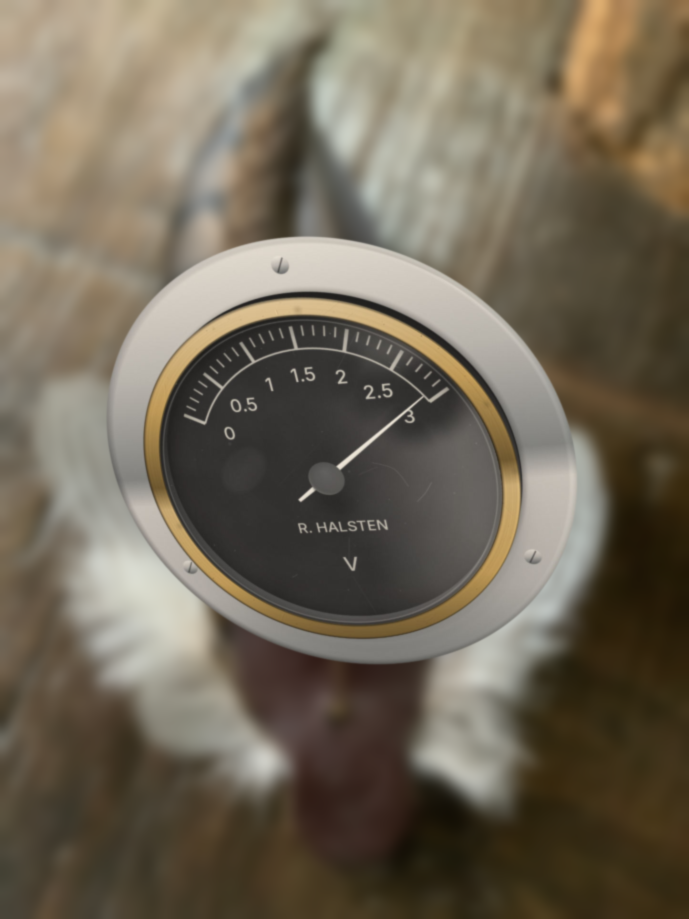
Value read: value=2.9 unit=V
